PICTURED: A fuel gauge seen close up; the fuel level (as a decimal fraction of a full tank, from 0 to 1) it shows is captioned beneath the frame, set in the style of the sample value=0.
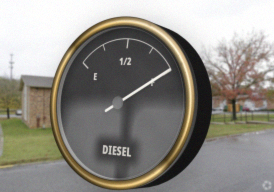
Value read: value=1
